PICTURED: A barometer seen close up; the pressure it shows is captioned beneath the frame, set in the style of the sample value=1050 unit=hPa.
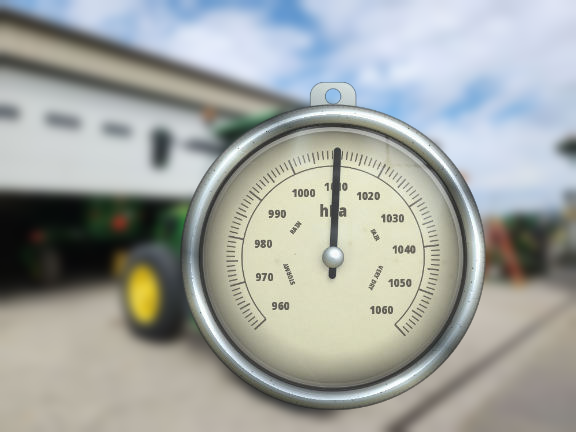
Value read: value=1010 unit=hPa
